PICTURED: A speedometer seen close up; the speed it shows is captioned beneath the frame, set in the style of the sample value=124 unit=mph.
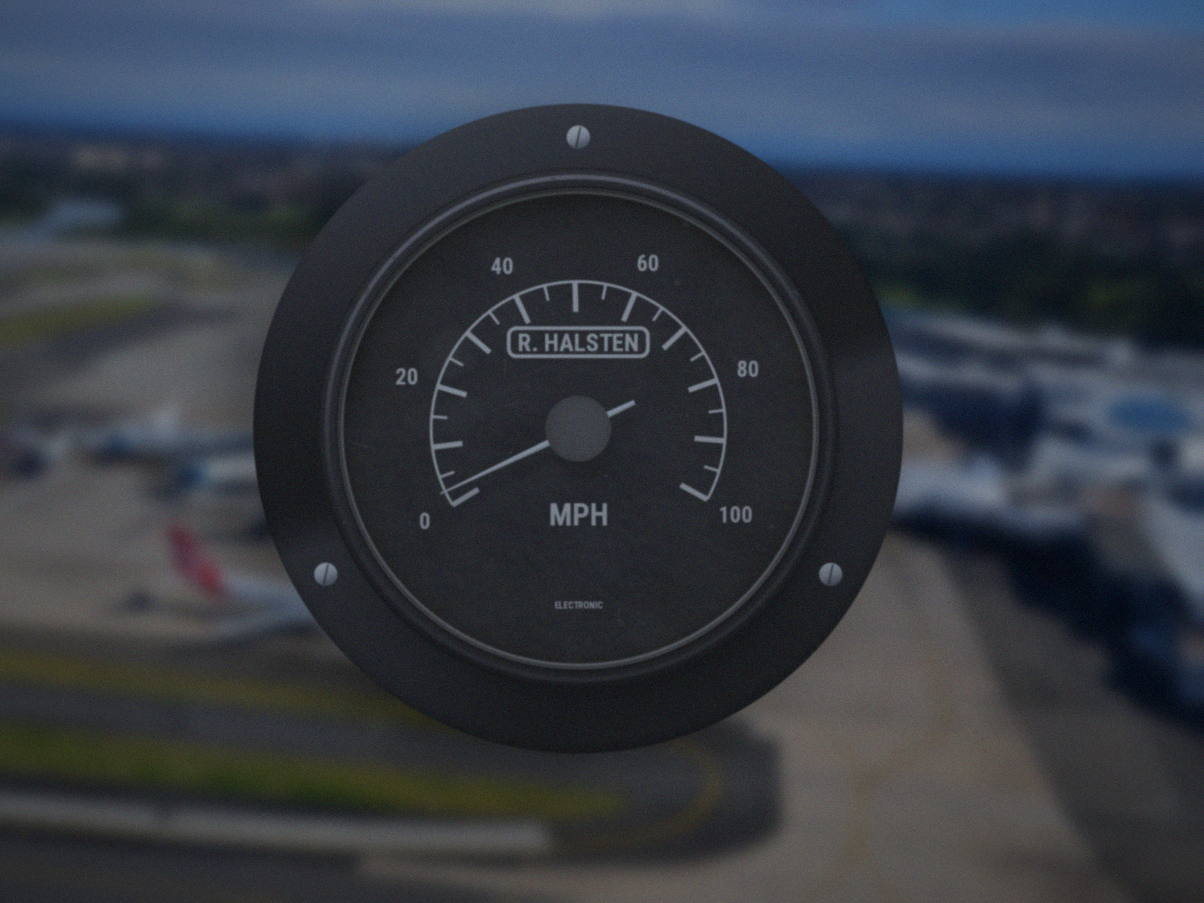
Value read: value=2.5 unit=mph
